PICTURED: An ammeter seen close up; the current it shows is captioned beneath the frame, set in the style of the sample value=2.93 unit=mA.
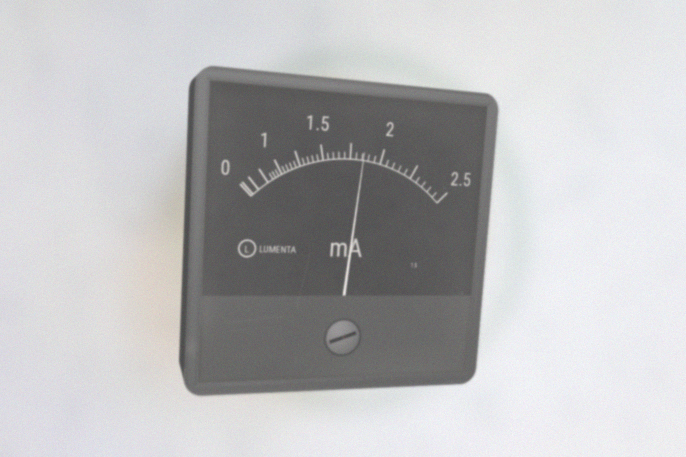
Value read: value=1.85 unit=mA
